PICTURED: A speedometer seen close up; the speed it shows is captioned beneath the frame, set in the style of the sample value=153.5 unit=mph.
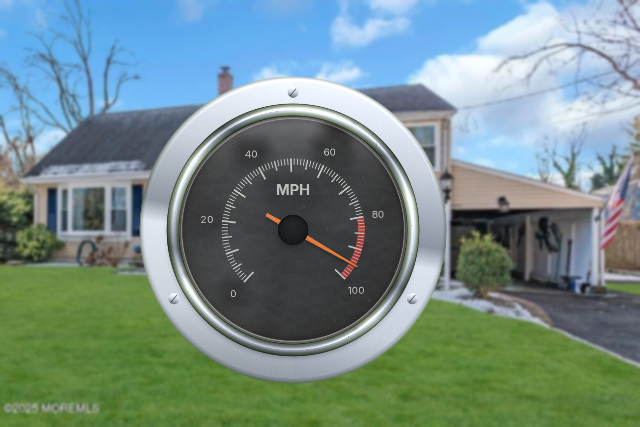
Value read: value=95 unit=mph
